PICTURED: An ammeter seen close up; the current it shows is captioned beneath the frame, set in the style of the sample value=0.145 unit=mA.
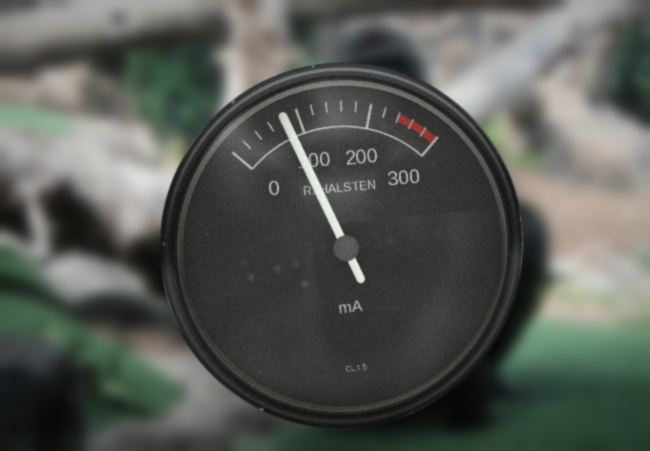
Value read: value=80 unit=mA
